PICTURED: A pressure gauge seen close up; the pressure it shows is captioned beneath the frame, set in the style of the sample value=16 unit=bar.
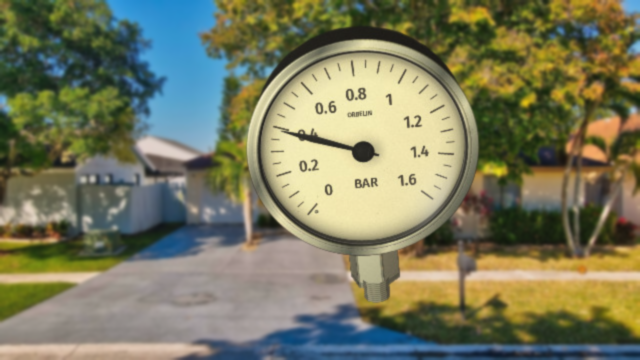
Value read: value=0.4 unit=bar
